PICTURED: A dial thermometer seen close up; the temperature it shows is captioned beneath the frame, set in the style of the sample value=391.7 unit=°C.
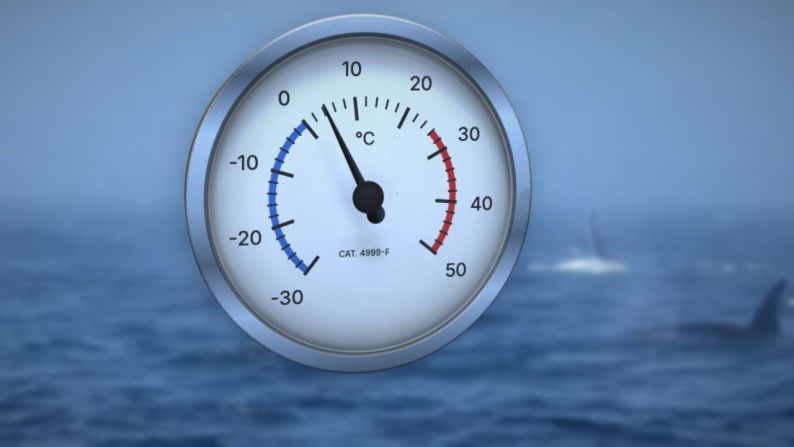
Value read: value=4 unit=°C
